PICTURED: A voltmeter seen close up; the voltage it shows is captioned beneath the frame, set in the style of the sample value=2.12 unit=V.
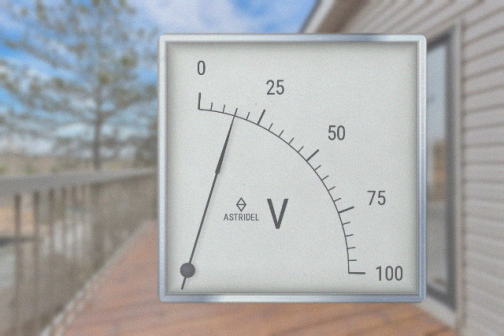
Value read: value=15 unit=V
